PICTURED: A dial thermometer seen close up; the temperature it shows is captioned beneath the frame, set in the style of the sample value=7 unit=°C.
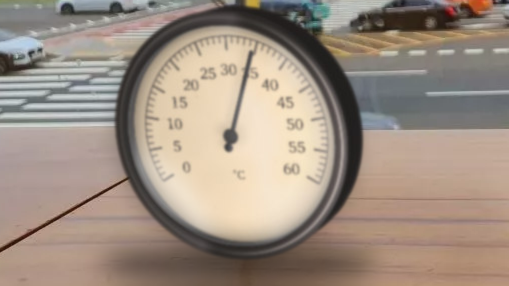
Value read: value=35 unit=°C
